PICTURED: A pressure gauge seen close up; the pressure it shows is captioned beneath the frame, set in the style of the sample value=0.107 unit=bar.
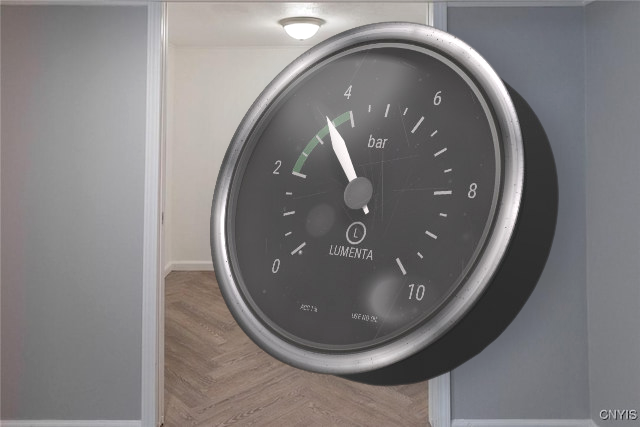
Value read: value=3.5 unit=bar
